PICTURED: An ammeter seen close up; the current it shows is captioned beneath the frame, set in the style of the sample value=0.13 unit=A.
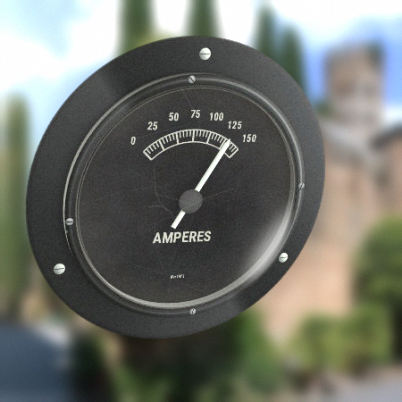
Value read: value=125 unit=A
